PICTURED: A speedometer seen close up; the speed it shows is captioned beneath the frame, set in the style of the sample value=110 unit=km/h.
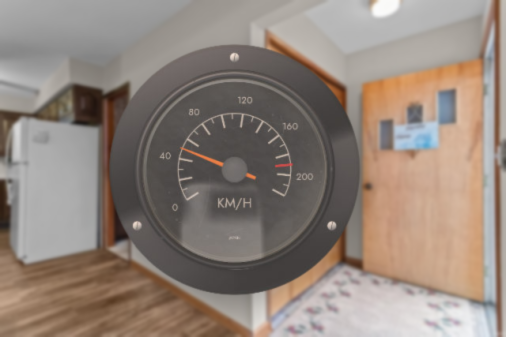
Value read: value=50 unit=km/h
